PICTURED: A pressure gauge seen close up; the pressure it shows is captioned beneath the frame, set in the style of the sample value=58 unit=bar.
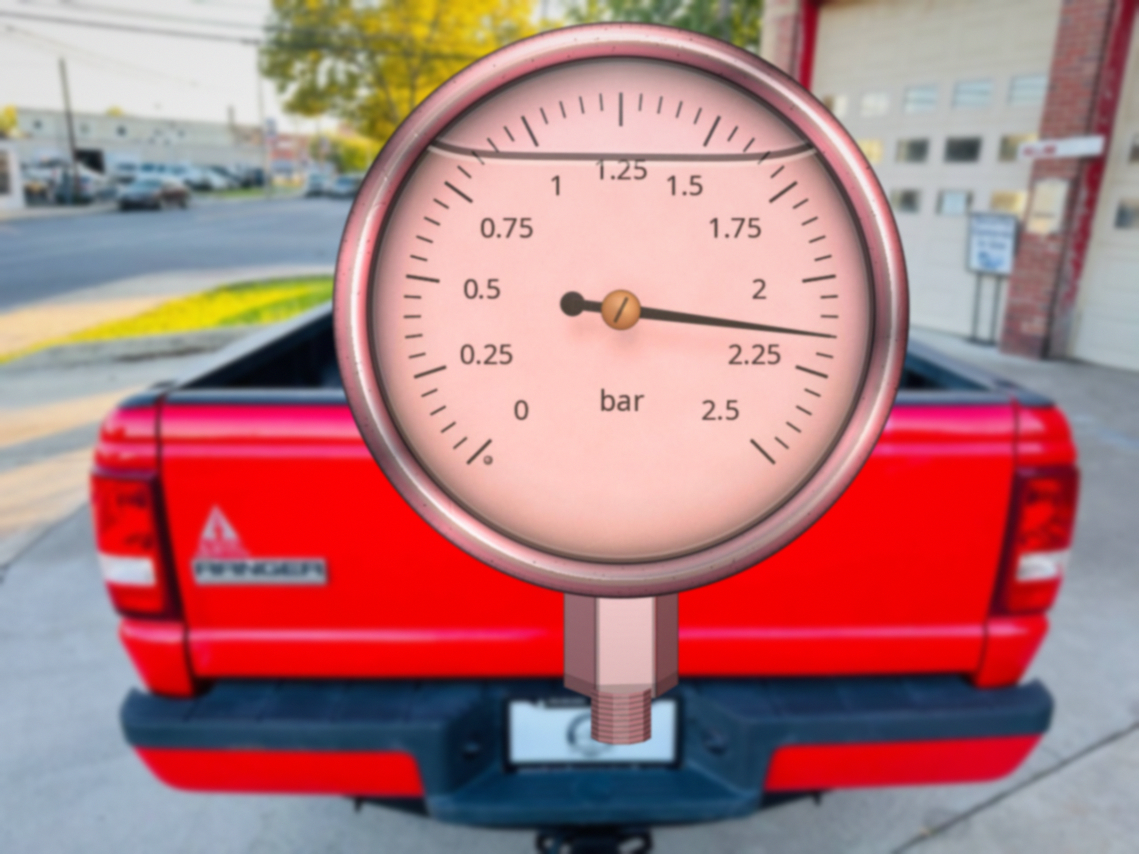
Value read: value=2.15 unit=bar
